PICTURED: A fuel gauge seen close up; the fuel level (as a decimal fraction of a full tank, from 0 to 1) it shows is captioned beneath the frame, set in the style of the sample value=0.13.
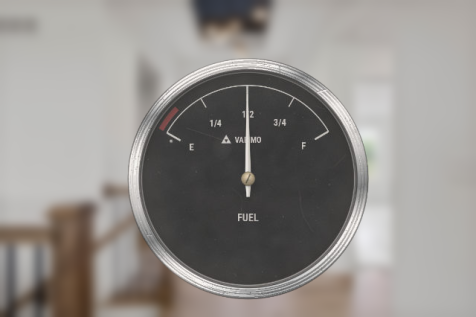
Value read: value=0.5
